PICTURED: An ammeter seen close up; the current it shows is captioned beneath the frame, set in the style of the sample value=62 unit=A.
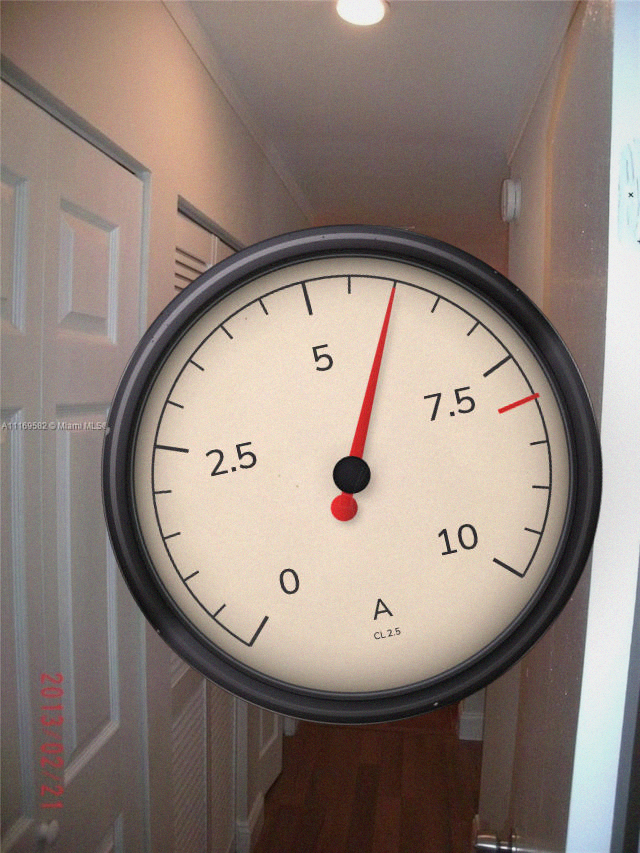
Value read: value=6 unit=A
